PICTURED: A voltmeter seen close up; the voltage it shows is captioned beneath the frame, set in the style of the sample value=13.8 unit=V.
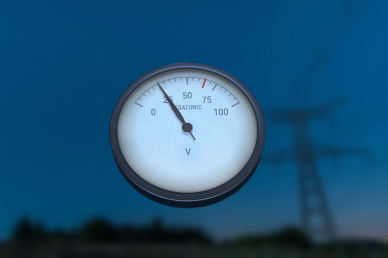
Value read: value=25 unit=V
